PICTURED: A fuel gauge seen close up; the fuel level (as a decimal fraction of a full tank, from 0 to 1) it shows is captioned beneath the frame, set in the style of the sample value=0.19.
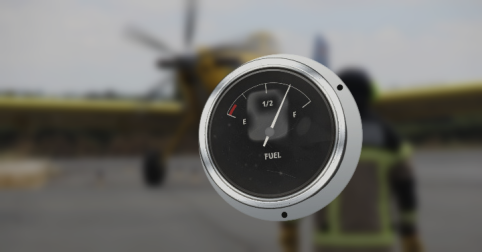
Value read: value=0.75
